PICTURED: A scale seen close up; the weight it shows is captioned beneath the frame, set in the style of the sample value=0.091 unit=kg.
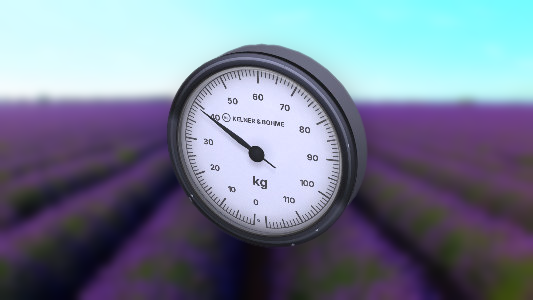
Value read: value=40 unit=kg
